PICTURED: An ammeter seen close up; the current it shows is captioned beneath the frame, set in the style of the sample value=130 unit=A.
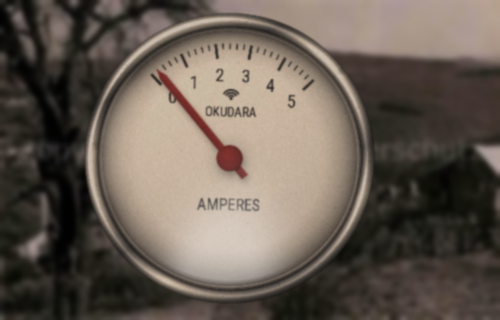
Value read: value=0.2 unit=A
